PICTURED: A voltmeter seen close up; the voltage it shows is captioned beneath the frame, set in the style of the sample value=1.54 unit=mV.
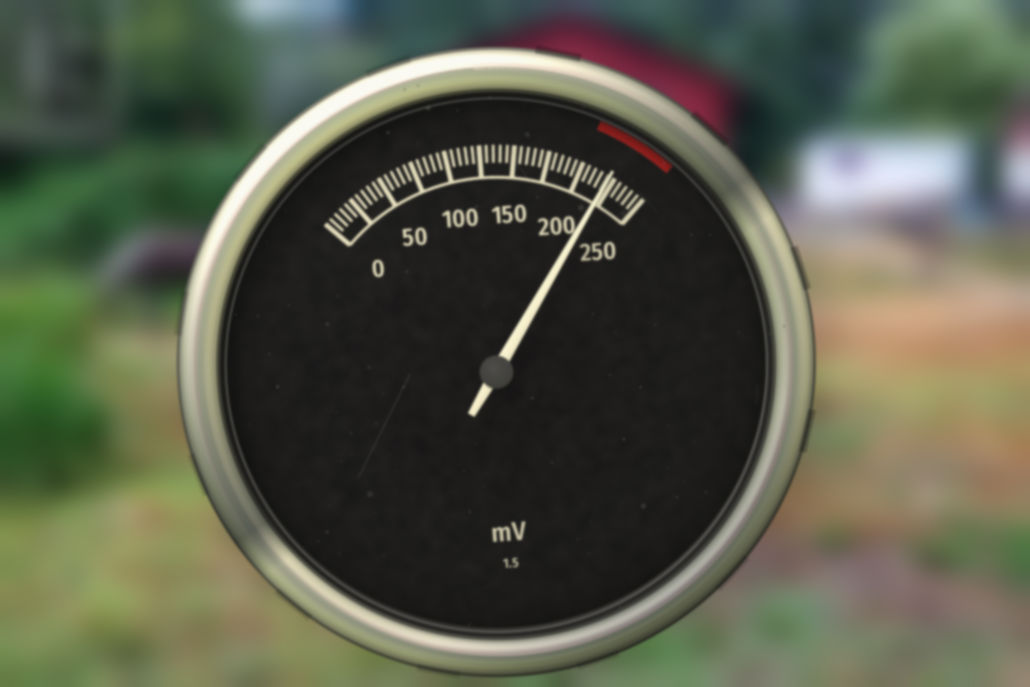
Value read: value=220 unit=mV
